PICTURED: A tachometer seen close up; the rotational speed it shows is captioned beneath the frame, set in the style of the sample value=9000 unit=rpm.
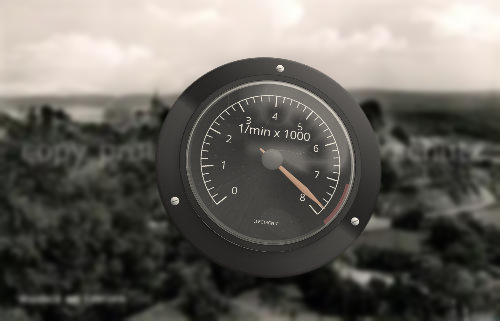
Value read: value=7800 unit=rpm
